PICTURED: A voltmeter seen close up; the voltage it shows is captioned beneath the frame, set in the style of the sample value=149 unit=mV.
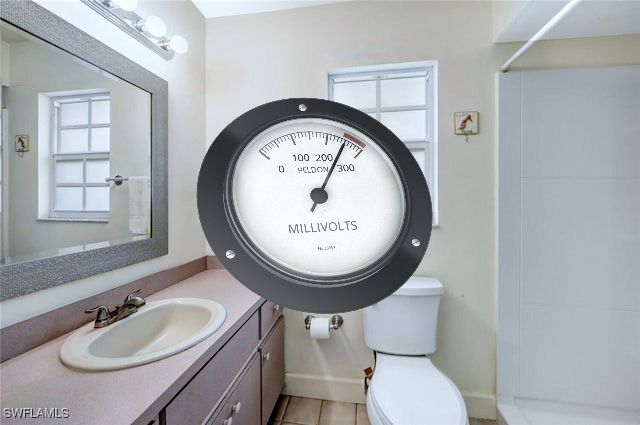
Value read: value=250 unit=mV
